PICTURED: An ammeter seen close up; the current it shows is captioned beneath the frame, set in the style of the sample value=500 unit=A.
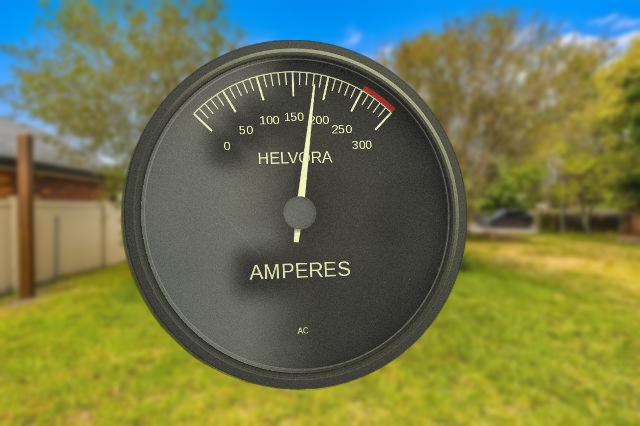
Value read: value=180 unit=A
